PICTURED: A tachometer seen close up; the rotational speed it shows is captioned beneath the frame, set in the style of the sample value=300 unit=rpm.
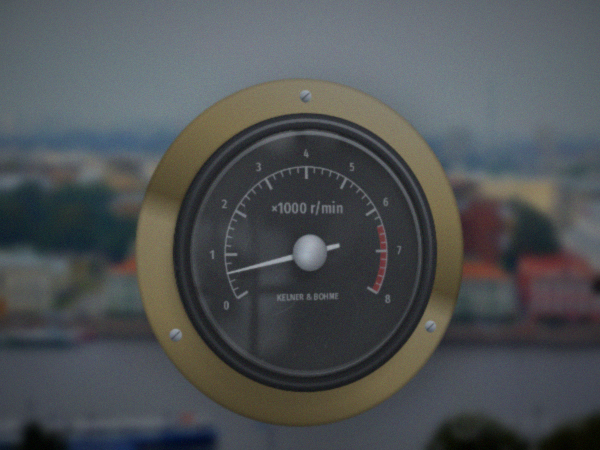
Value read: value=600 unit=rpm
